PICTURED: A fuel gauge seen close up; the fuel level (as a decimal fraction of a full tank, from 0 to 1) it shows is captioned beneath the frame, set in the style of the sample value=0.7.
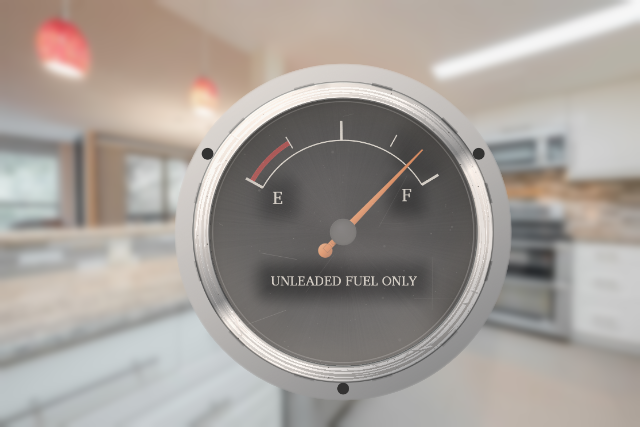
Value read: value=0.875
